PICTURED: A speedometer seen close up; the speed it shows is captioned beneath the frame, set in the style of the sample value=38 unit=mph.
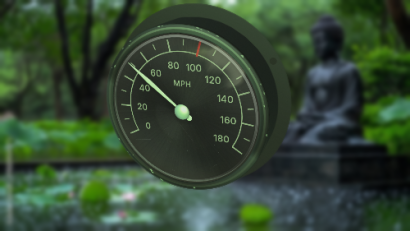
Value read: value=50 unit=mph
